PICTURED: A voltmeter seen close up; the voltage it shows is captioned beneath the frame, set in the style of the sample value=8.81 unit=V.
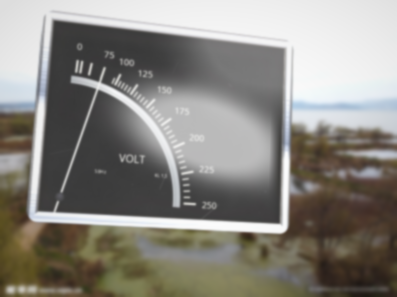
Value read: value=75 unit=V
